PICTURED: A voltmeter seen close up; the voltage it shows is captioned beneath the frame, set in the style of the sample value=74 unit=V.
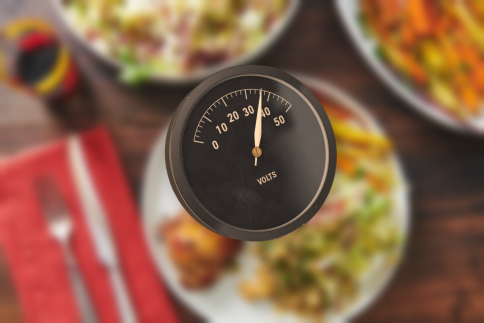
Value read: value=36 unit=V
